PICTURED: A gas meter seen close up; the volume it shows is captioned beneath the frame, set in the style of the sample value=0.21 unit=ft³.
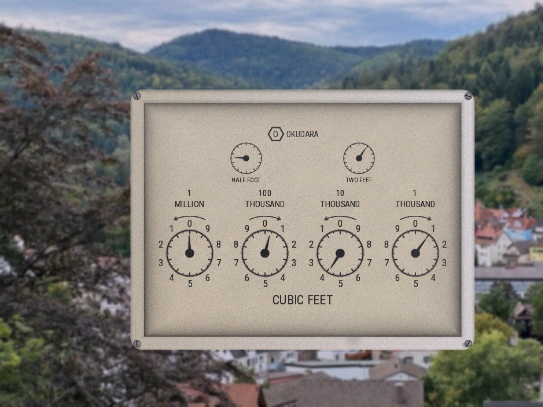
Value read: value=4100 unit=ft³
